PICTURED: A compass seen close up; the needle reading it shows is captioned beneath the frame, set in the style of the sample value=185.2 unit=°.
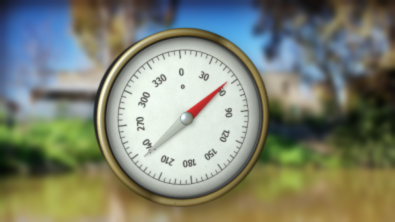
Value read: value=55 unit=°
